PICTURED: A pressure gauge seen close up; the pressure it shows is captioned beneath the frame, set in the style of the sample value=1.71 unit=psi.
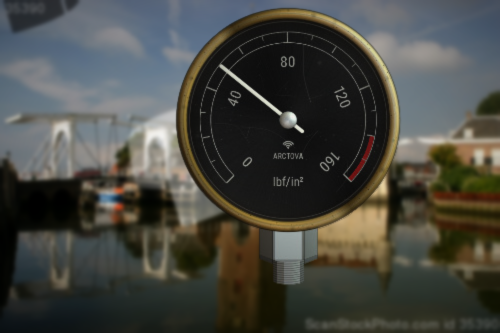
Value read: value=50 unit=psi
